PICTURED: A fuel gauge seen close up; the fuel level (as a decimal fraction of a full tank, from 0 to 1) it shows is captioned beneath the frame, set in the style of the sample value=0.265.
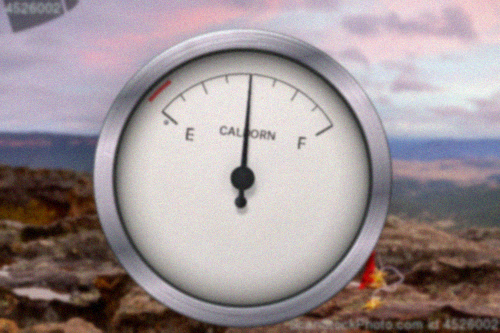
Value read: value=0.5
